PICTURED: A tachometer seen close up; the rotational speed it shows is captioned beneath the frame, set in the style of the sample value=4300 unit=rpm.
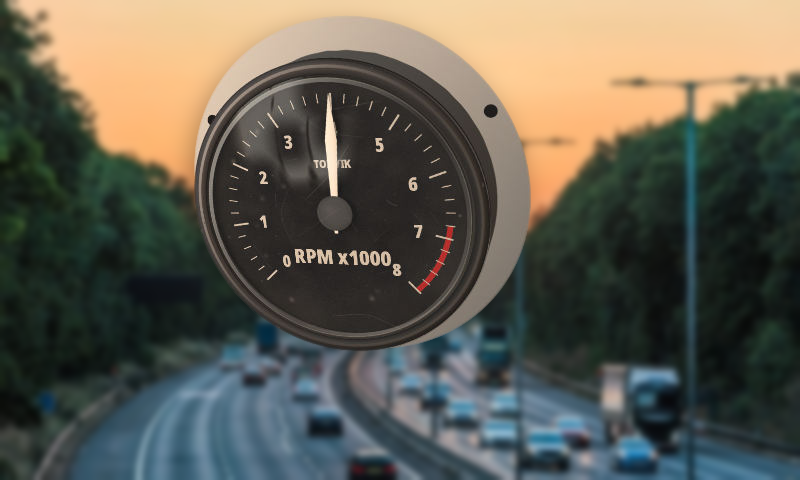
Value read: value=4000 unit=rpm
